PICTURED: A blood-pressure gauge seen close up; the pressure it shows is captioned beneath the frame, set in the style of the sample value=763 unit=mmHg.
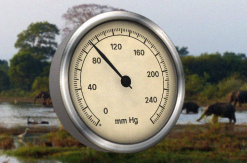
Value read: value=90 unit=mmHg
